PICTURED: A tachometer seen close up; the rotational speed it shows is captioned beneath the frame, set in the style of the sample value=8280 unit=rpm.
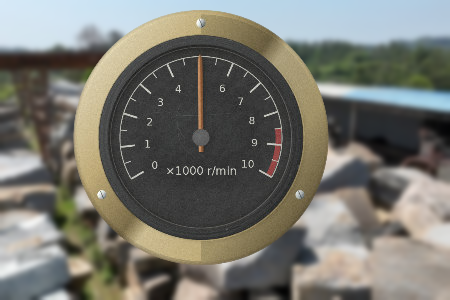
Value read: value=5000 unit=rpm
